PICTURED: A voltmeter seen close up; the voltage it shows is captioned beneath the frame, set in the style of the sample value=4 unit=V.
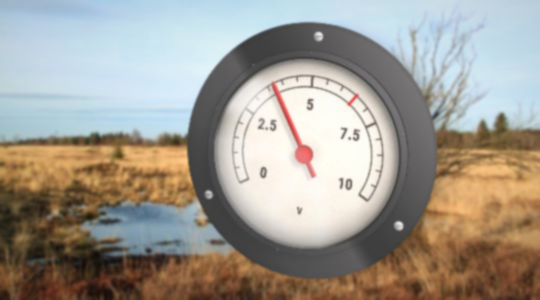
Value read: value=3.75 unit=V
